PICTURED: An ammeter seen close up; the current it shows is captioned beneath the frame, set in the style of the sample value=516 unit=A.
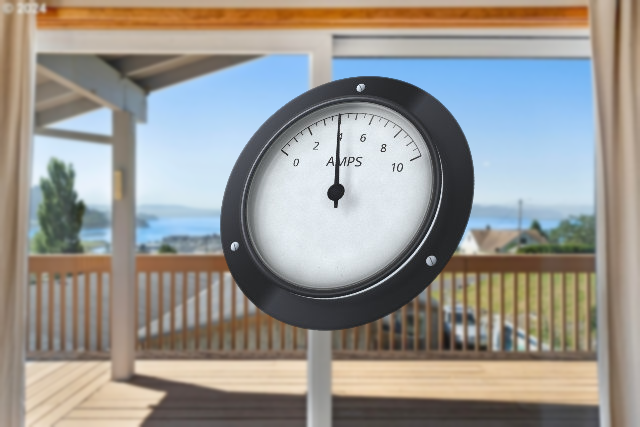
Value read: value=4 unit=A
